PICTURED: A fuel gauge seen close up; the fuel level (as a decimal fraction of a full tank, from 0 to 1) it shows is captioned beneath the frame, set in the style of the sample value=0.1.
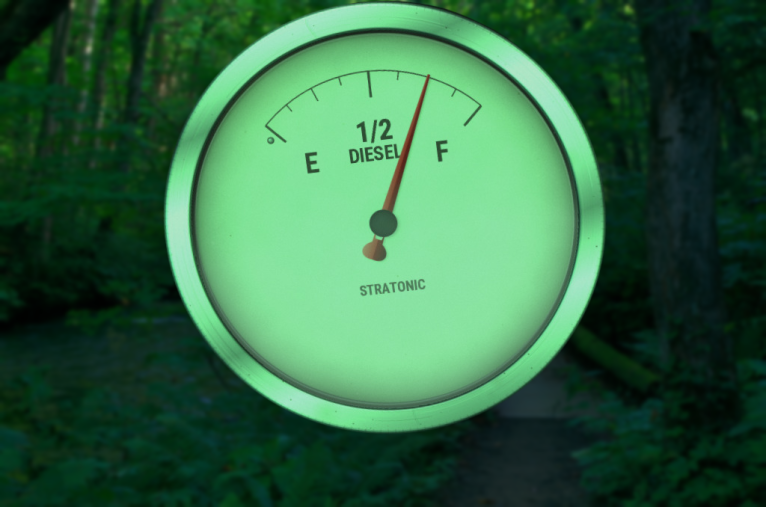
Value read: value=0.75
